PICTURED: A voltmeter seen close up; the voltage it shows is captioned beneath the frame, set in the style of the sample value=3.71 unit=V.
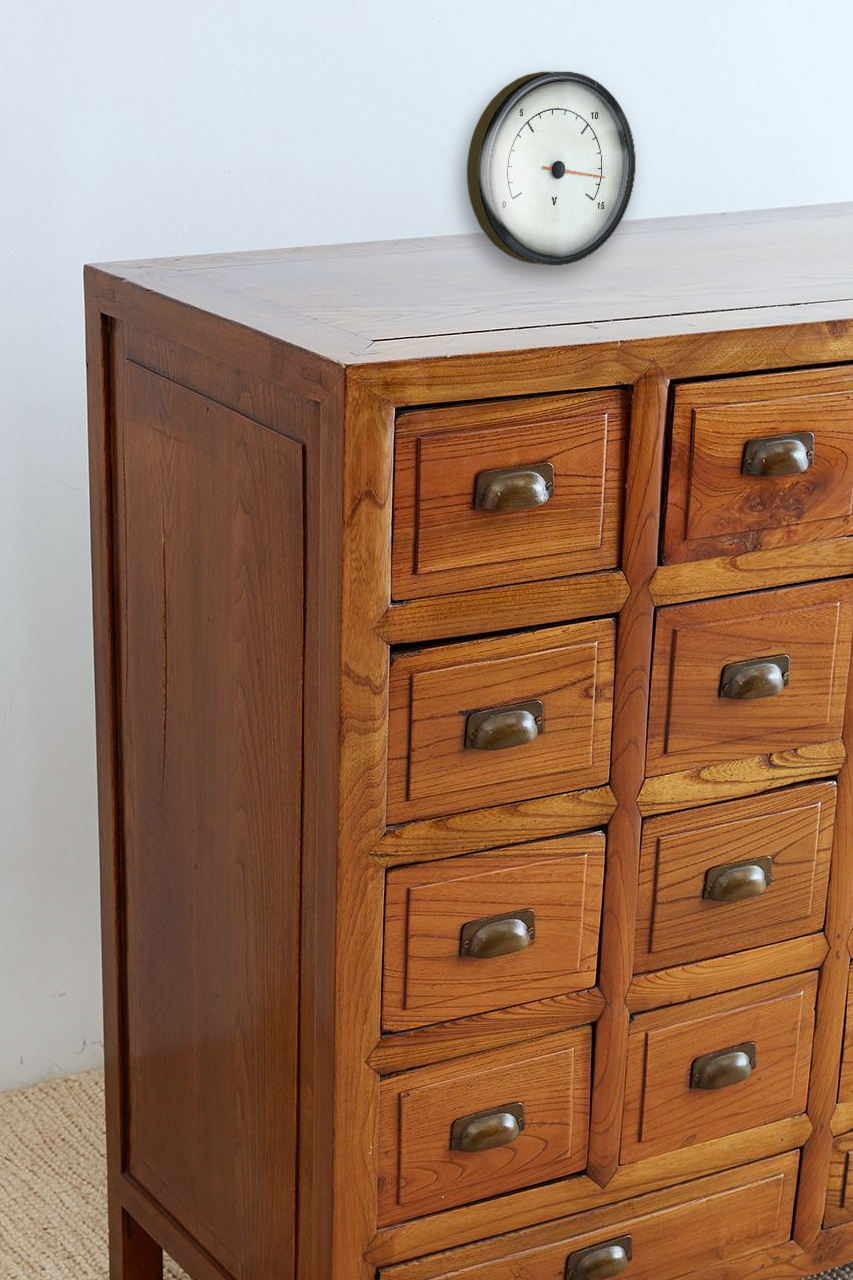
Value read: value=13.5 unit=V
